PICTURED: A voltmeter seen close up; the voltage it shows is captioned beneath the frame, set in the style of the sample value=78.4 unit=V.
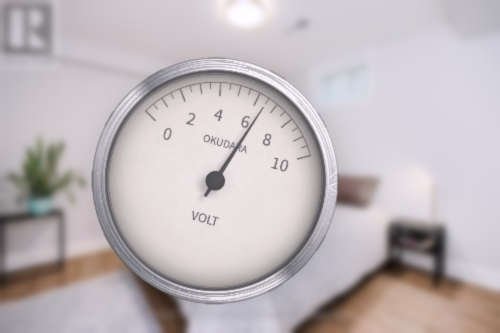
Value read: value=6.5 unit=V
